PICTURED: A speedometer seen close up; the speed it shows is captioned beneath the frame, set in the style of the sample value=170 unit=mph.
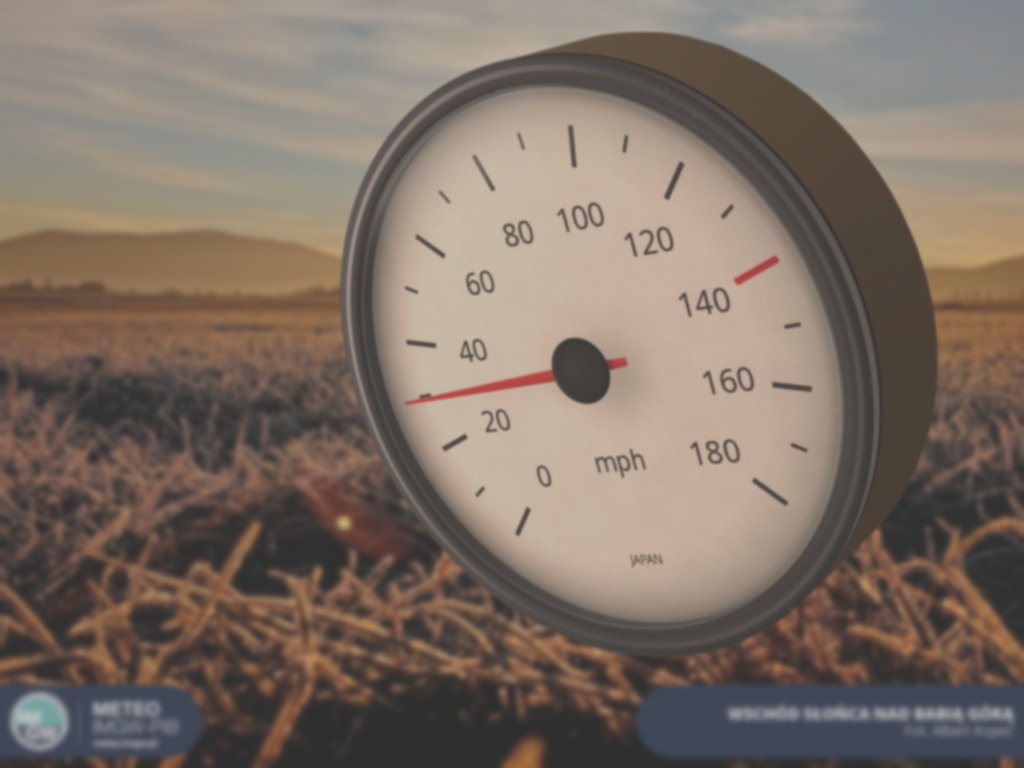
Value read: value=30 unit=mph
